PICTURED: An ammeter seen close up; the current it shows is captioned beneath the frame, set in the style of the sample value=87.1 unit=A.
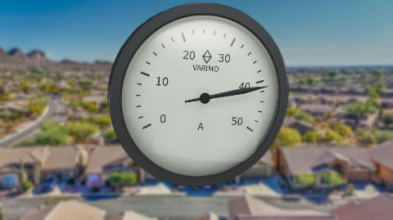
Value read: value=41 unit=A
